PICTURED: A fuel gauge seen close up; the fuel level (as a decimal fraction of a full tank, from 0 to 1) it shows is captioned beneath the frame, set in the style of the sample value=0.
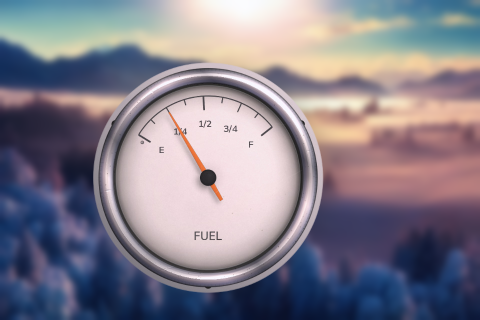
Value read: value=0.25
